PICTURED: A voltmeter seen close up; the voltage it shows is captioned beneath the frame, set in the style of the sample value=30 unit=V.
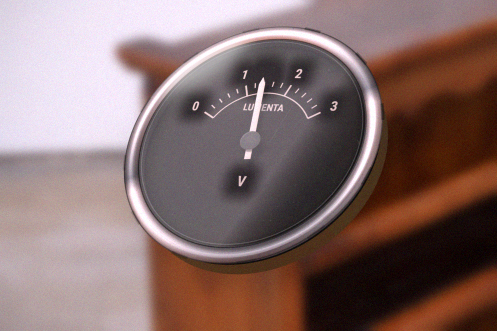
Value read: value=1.4 unit=V
